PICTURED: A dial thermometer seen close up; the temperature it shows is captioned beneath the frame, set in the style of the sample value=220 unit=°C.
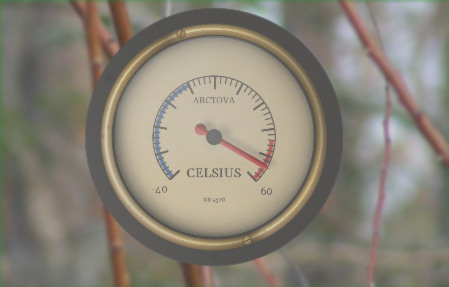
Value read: value=54 unit=°C
